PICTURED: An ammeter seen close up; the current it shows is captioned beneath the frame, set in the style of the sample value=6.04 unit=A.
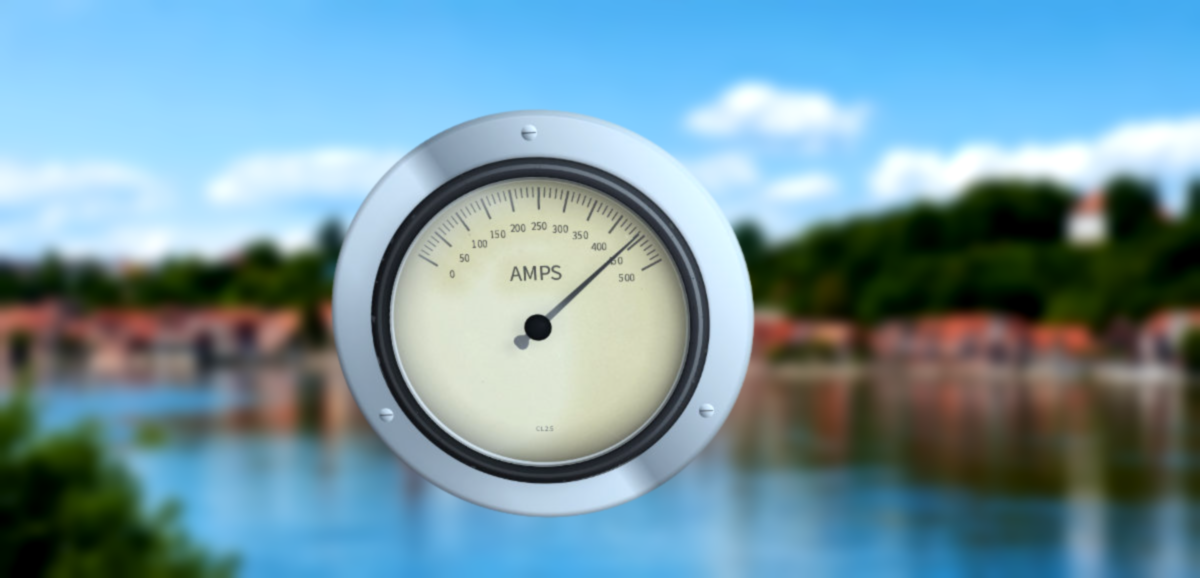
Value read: value=440 unit=A
